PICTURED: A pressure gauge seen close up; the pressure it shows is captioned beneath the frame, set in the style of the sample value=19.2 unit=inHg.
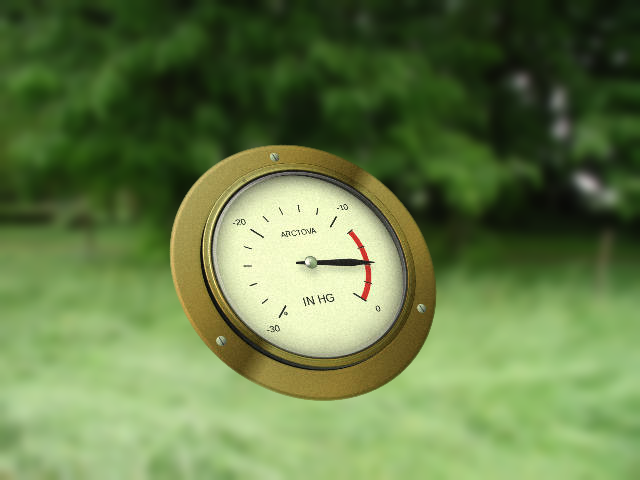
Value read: value=-4 unit=inHg
